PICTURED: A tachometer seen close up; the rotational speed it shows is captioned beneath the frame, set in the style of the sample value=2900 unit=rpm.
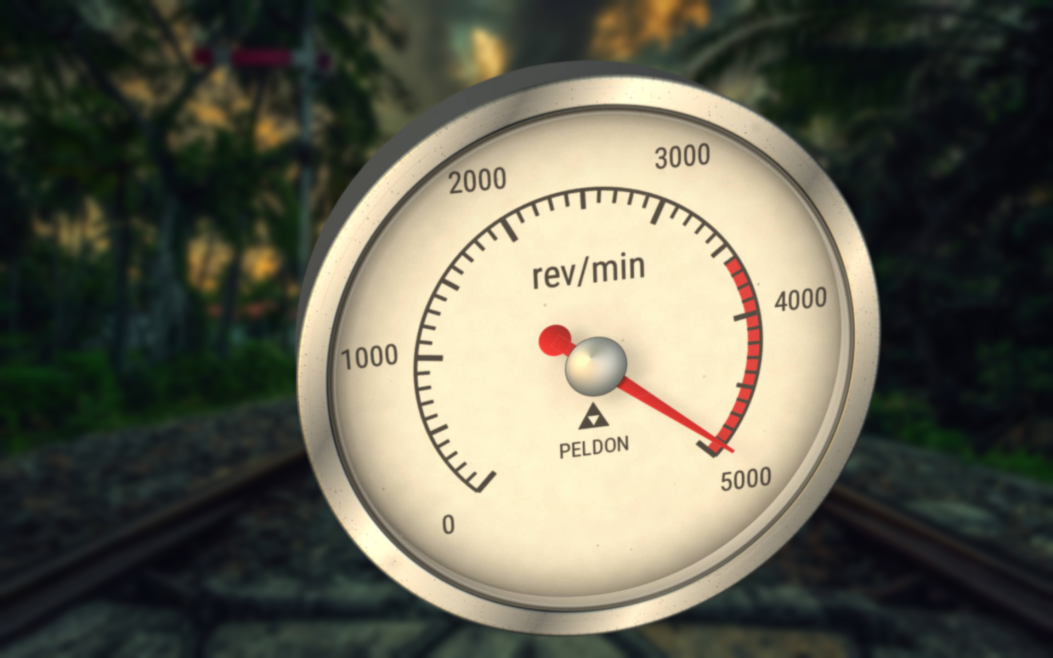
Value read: value=4900 unit=rpm
